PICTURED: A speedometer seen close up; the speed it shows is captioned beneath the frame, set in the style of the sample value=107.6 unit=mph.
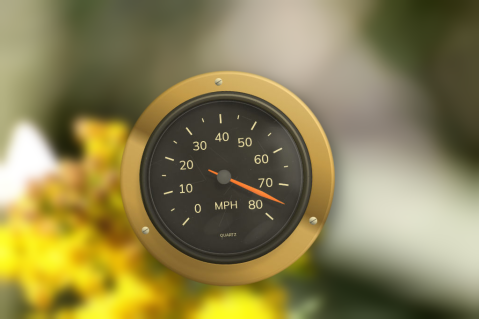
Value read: value=75 unit=mph
